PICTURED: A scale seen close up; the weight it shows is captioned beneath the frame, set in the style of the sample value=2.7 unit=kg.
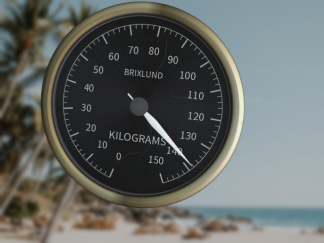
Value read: value=138 unit=kg
